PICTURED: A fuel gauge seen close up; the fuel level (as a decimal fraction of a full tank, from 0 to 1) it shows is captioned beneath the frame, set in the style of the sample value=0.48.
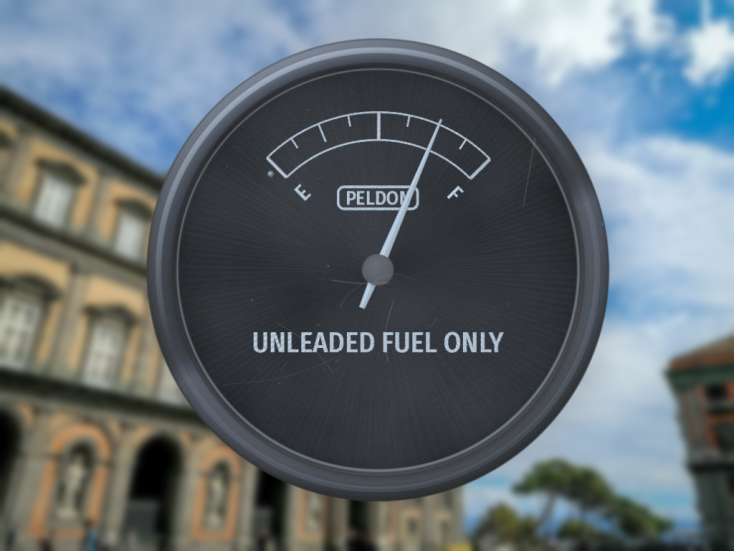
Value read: value=0.75
